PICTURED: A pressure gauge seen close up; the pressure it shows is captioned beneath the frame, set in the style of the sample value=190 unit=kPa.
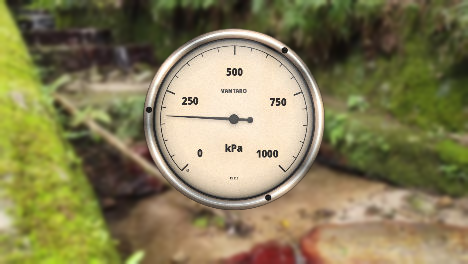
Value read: value=175 unit=kPa
